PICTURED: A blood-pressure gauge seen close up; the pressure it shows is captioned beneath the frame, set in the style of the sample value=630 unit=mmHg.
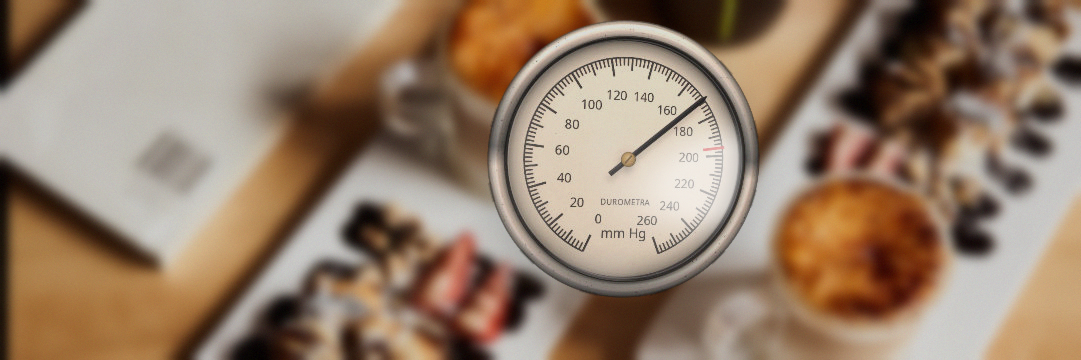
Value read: value=170 unit=mmHg
